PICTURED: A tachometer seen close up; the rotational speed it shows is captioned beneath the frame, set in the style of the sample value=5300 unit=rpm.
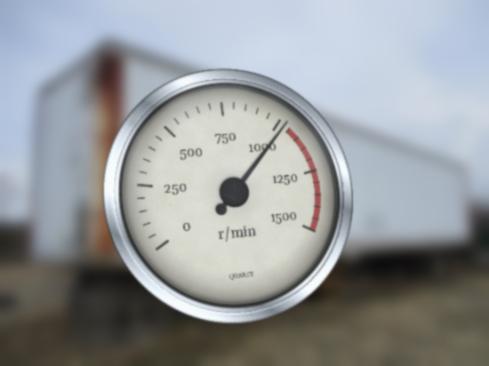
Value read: value=1025 unit=rpm
